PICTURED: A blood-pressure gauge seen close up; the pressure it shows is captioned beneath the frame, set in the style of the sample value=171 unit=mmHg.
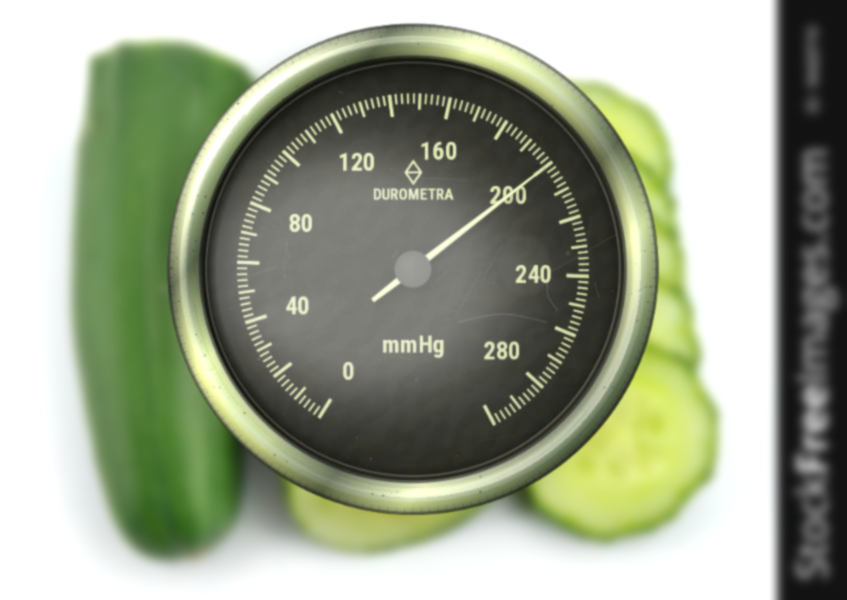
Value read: value=200 unit=mmHg
